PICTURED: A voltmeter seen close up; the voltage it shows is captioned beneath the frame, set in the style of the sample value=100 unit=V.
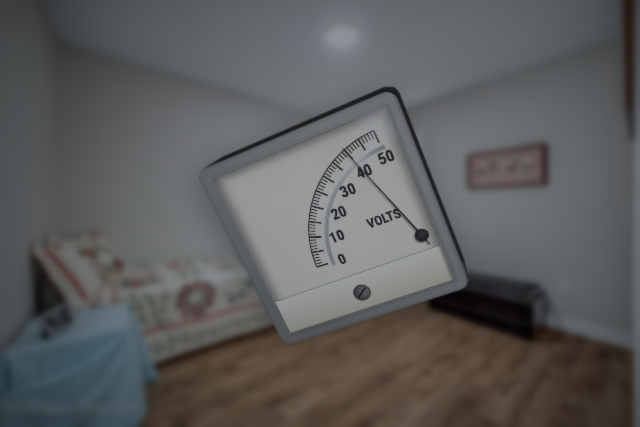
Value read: value=40 unit=V
